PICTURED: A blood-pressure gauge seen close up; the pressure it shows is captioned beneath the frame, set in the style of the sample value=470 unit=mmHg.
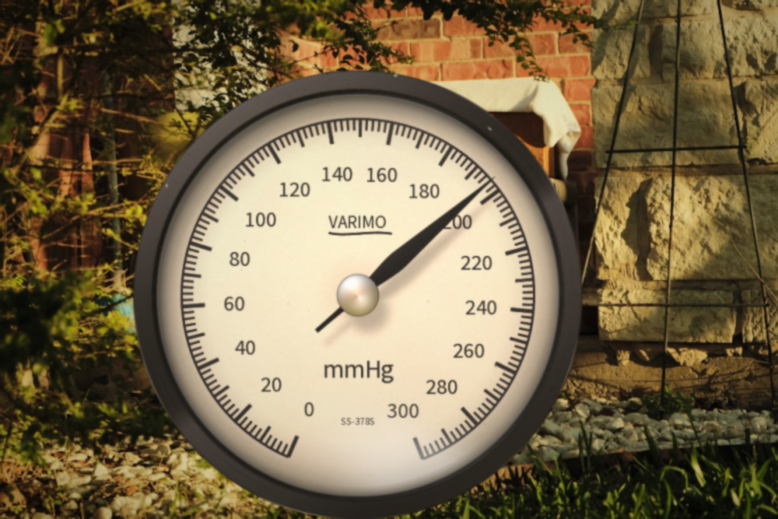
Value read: value=196 unit=mmHg
